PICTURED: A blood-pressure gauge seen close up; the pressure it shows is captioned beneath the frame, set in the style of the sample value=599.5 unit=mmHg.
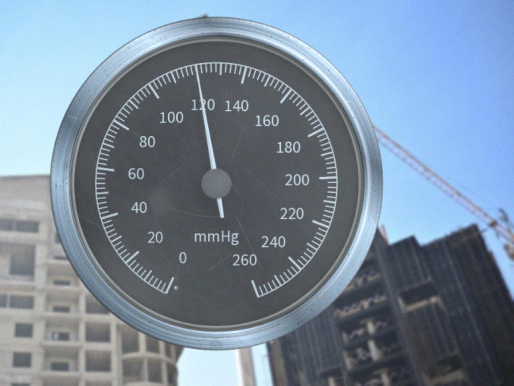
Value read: value=120 unit=mmHg
